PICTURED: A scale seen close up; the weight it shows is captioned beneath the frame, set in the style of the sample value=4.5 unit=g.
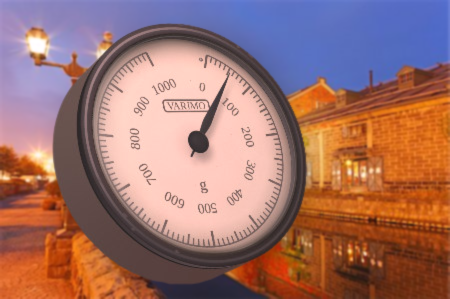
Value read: value=50 unit=g
